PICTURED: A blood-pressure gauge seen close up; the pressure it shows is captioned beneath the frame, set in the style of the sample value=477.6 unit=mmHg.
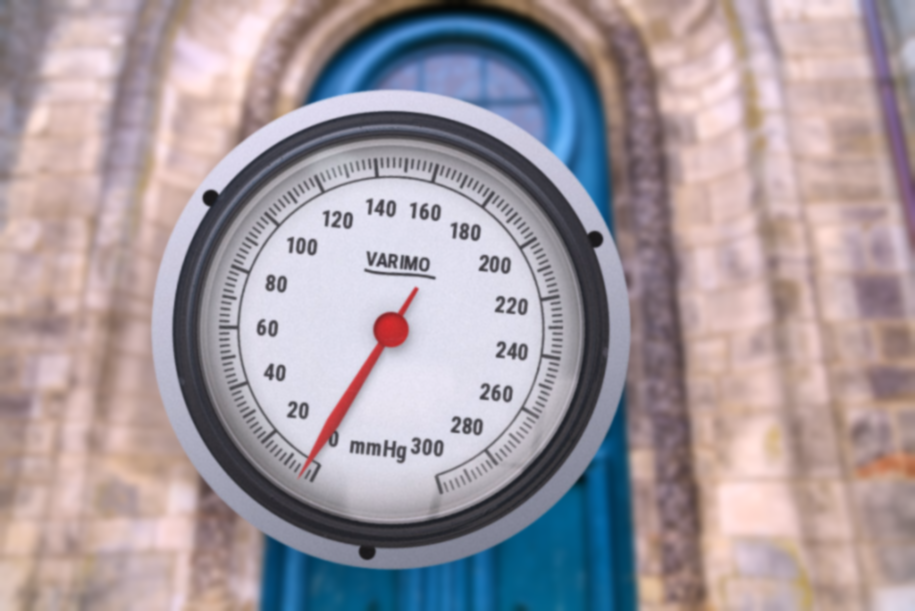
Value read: value=4 unit=mmHg
